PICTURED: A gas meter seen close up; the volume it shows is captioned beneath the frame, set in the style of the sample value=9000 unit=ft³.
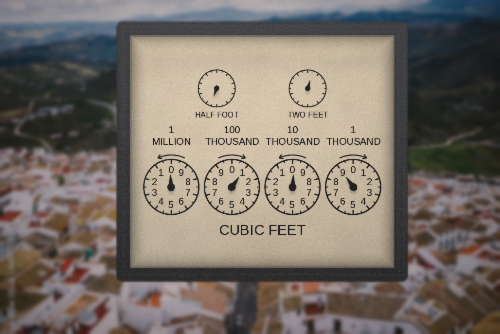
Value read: value=9900 unit=ft³
